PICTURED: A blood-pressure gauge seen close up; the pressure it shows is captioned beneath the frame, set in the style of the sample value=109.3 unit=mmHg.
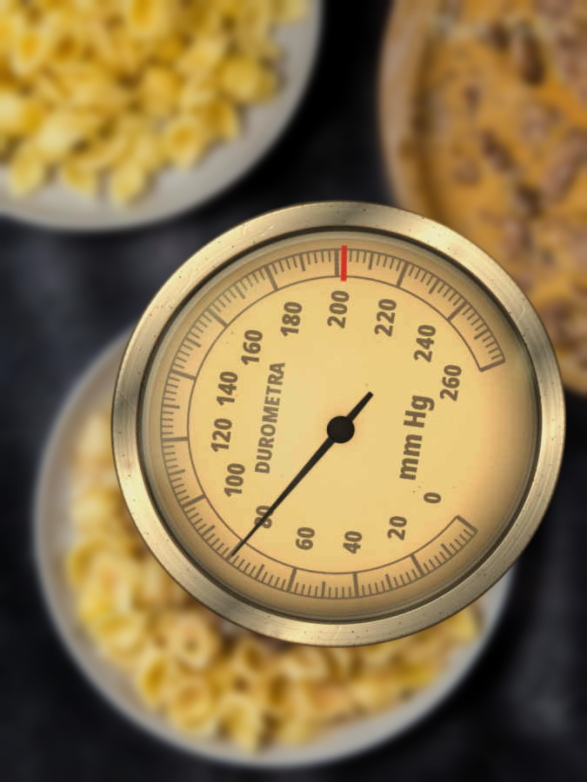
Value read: value=80 unit=mmHg
